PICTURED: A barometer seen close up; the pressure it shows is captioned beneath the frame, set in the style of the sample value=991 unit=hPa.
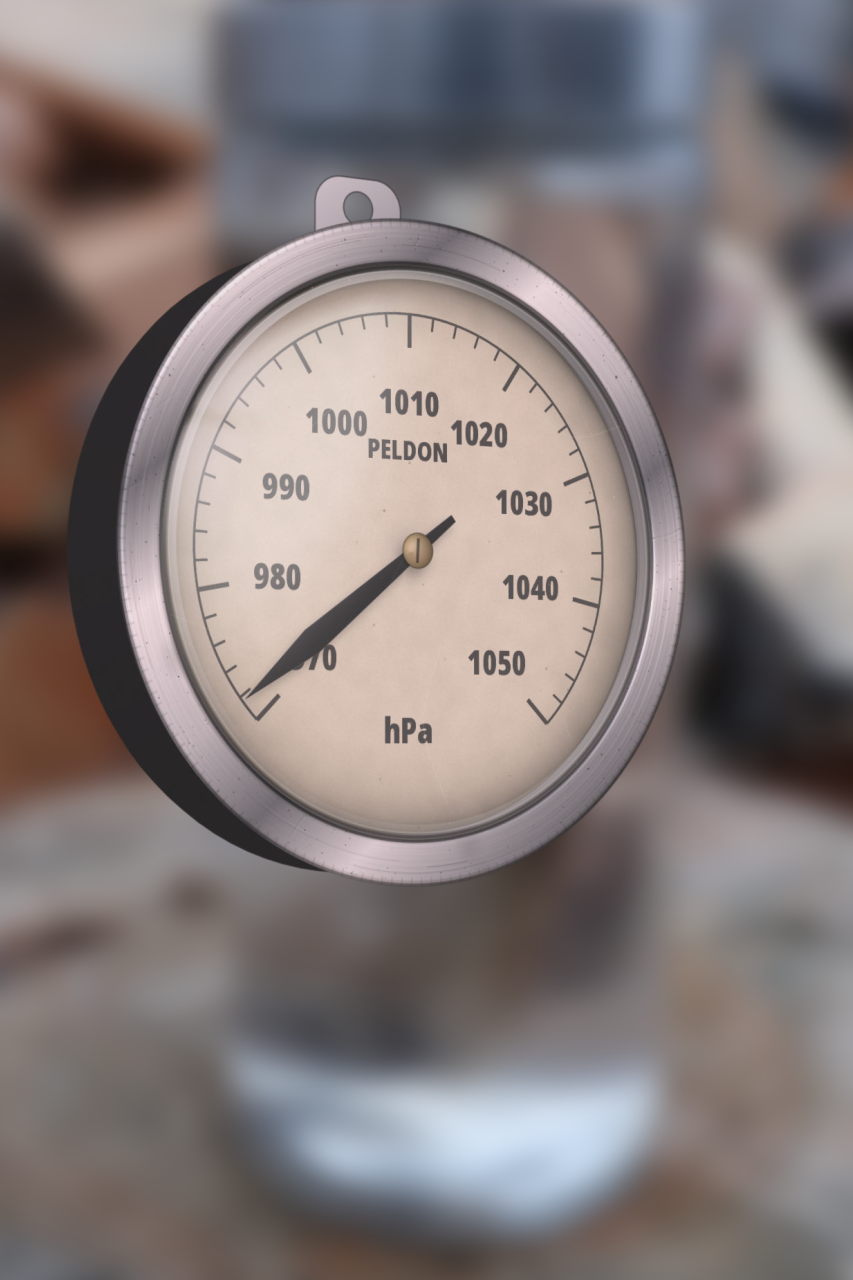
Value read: value=972 unit=hPa
